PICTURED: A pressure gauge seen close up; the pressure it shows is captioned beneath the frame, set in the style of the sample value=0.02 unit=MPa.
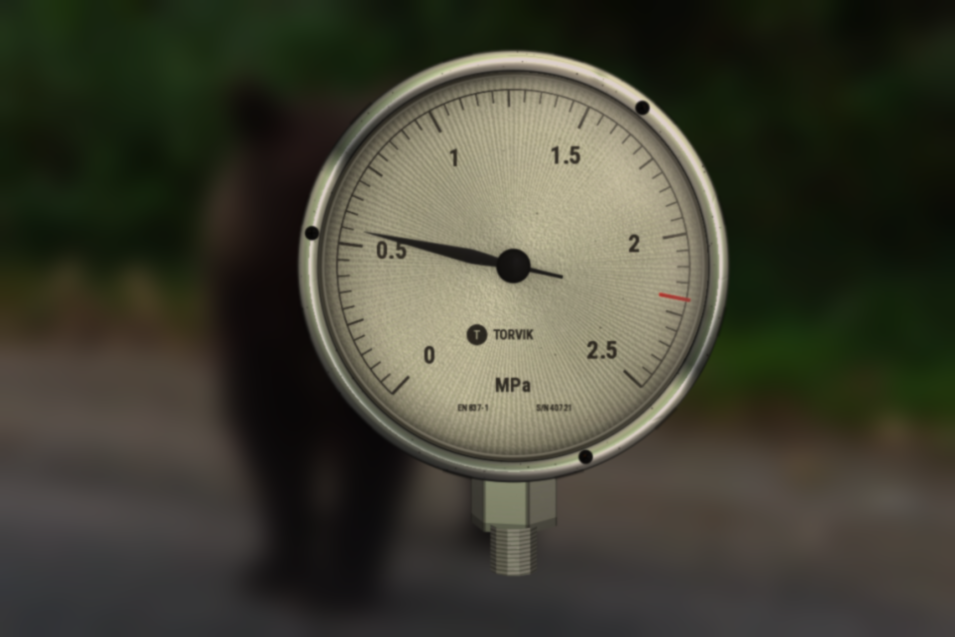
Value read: value=0.55 unit=MPa
